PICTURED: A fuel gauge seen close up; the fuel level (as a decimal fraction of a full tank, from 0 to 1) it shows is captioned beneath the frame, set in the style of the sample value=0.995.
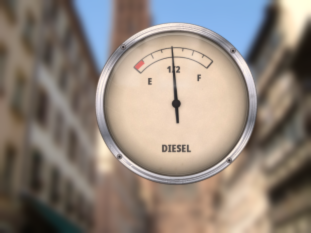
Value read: value=0.5
